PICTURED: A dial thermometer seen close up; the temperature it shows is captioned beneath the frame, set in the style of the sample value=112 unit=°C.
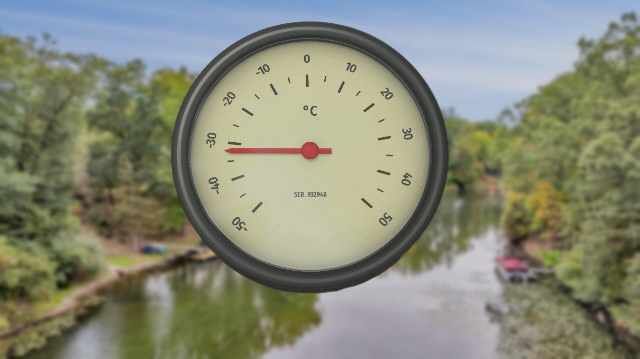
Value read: value=-32.5 unit=°C
